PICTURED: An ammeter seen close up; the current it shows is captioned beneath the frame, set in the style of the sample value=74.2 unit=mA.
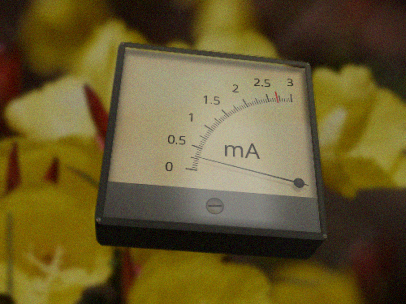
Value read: value=0.25 unit=mA
